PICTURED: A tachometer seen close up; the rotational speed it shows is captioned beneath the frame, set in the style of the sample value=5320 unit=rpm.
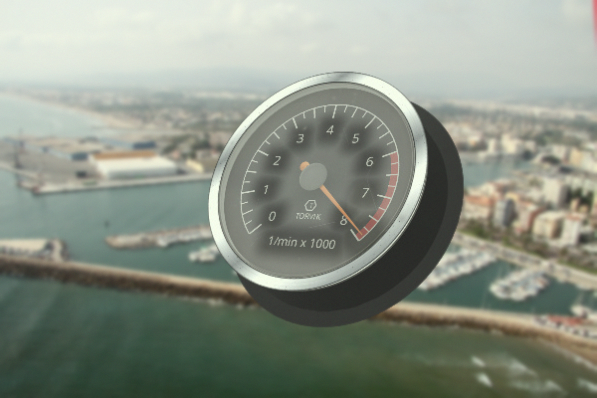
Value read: value=7875 unit=rpm
